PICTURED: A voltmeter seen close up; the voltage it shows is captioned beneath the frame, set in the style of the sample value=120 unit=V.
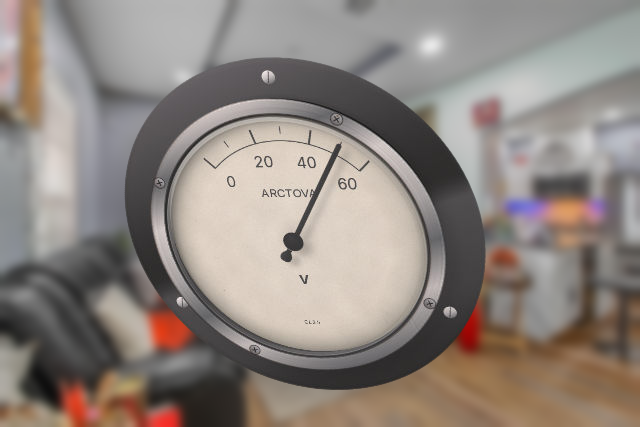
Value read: value=50 unit=V
